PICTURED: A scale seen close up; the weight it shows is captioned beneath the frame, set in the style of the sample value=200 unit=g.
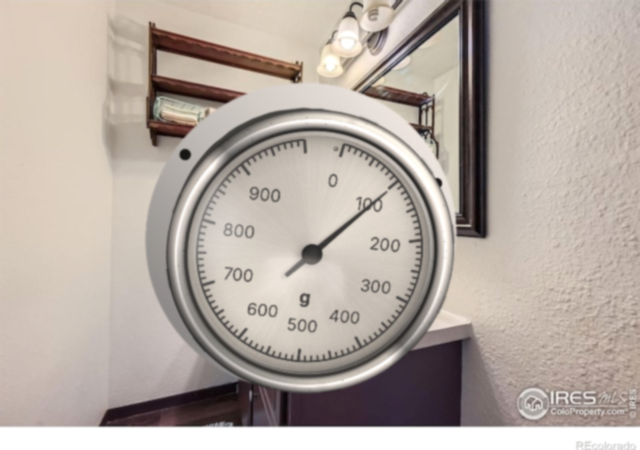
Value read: value=100 unit=g
